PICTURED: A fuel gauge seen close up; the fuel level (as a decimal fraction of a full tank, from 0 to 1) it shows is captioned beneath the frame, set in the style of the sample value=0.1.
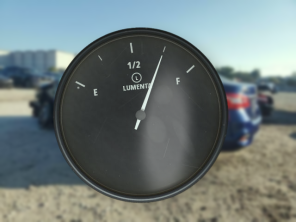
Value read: value=0.75
